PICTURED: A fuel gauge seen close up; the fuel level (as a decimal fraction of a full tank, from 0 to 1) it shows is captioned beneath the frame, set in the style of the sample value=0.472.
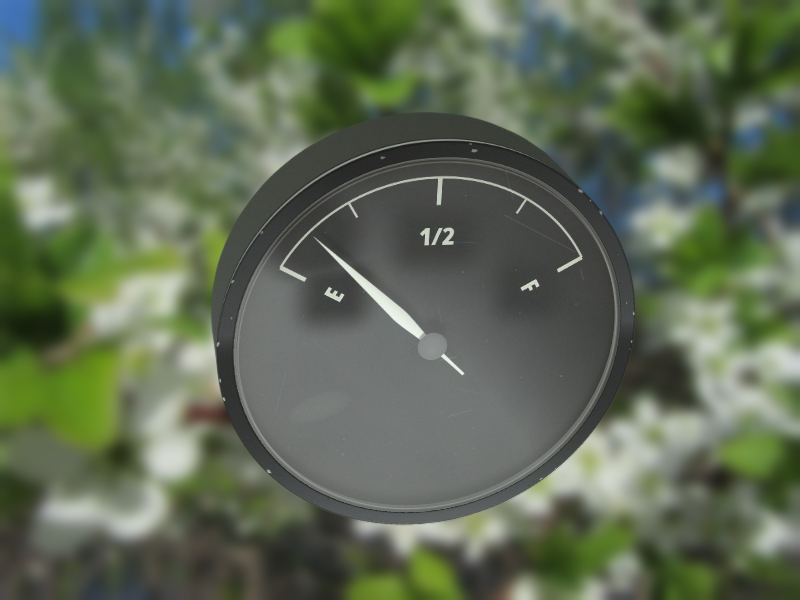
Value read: value=0.125
